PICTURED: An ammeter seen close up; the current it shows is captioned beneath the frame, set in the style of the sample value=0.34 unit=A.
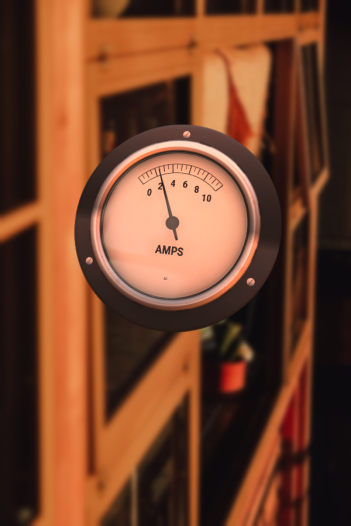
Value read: value=2.5 unit=A
